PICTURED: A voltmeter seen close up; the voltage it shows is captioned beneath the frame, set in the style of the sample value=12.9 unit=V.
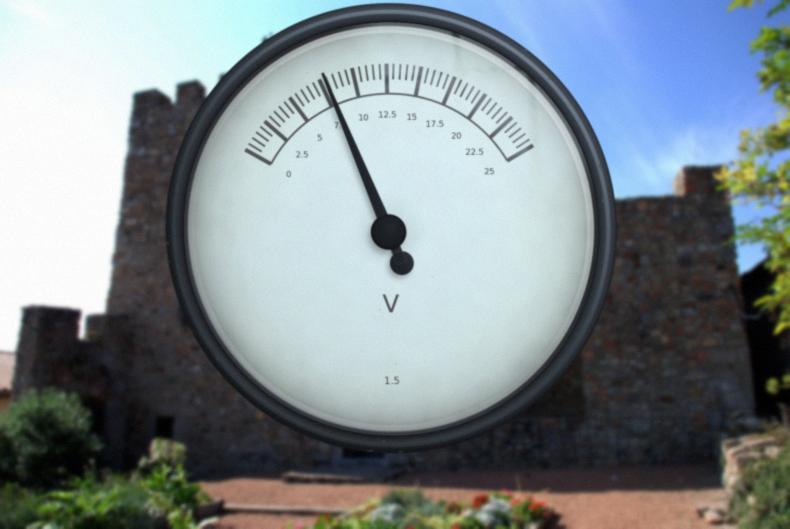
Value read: value=8 unit=V
